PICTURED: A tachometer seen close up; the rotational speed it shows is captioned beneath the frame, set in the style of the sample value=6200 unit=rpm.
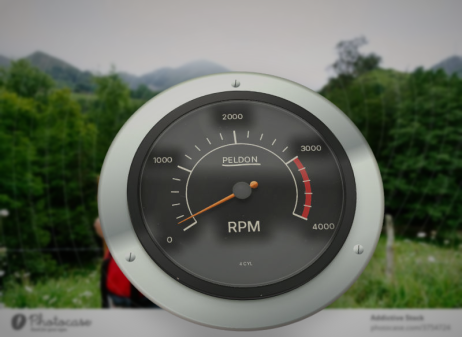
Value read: value=100 unit=rpm
